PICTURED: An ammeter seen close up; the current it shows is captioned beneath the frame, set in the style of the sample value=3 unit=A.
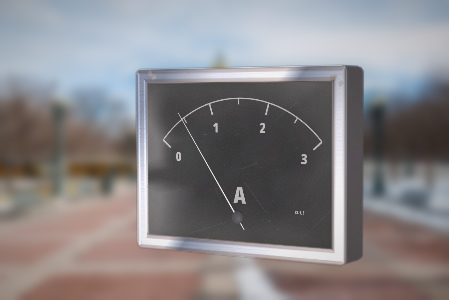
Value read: value=0.5 unit=A
